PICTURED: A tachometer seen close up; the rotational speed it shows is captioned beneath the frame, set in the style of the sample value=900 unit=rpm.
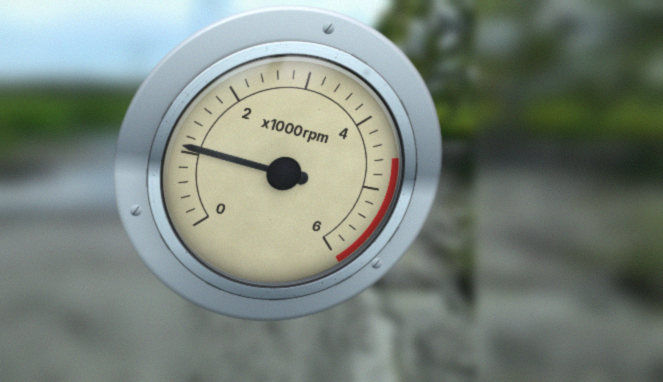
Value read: value=1100 unit=rpm
